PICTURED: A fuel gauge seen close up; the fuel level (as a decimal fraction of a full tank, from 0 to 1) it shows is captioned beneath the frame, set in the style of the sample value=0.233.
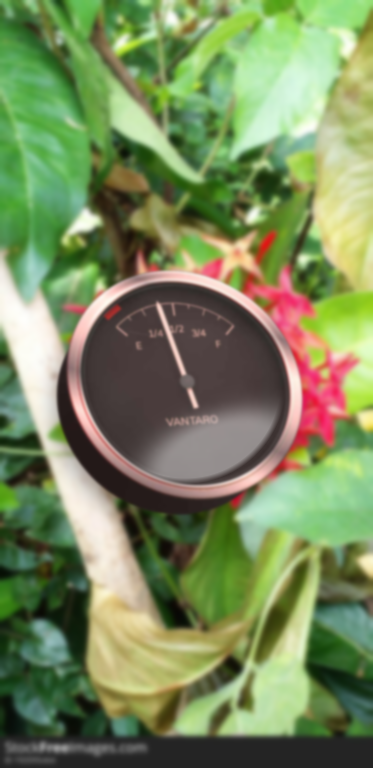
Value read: value=0.375
